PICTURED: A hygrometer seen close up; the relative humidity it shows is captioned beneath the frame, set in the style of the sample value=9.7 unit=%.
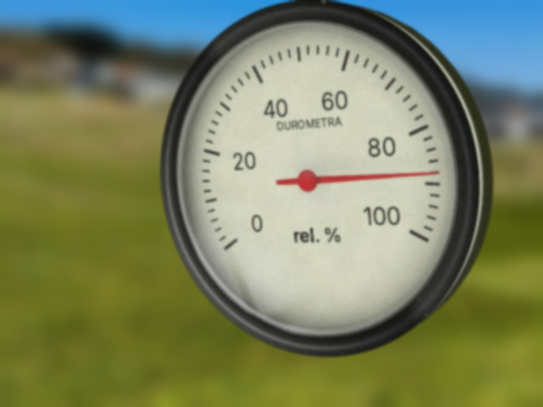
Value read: value=88 unit=%
